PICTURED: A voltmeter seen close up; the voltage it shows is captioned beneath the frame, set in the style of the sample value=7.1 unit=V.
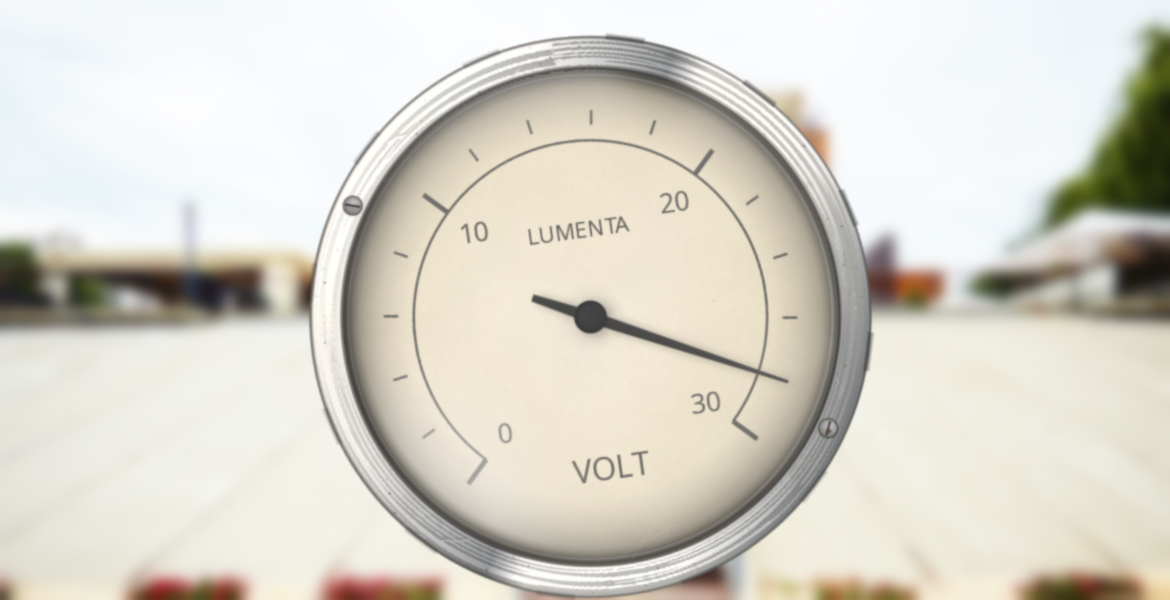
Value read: value=28 unit=V
